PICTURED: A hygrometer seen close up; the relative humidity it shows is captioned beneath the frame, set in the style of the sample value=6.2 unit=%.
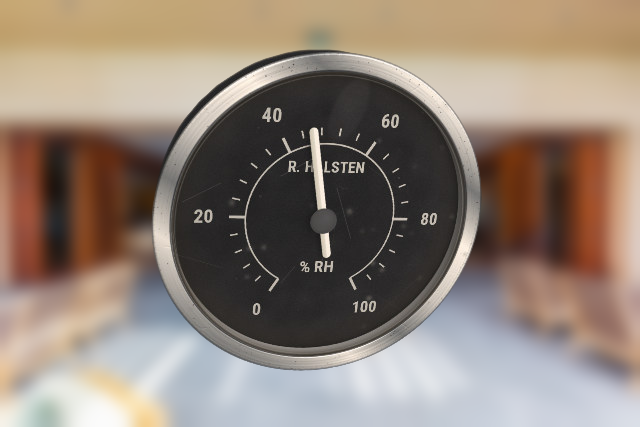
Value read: value=46 unit=%
